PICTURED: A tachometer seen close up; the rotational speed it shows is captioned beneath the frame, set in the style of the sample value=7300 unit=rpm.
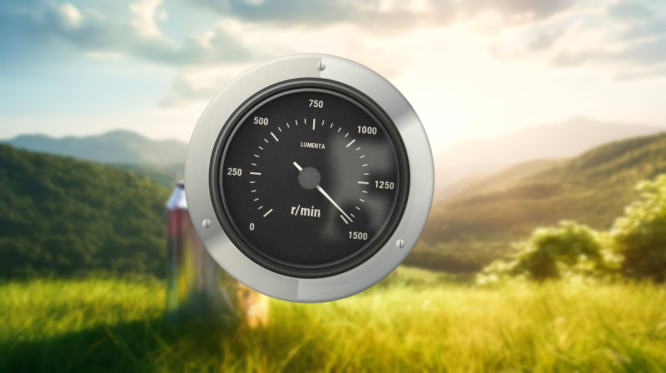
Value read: value=1475 unit=rpm
